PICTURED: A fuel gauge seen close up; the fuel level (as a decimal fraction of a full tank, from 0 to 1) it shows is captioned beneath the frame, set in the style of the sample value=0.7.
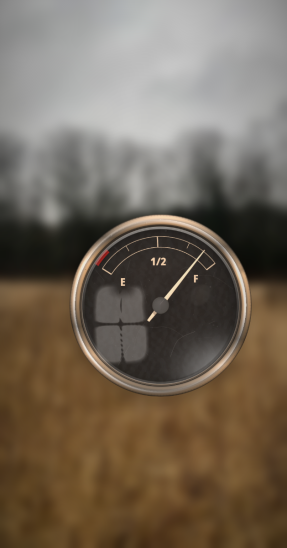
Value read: value=0.875
